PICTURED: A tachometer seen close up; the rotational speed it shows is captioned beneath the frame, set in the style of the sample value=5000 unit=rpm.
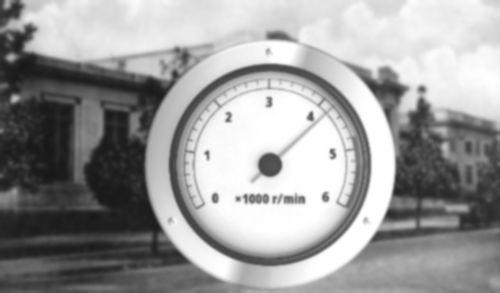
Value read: value=4200 unit=rpm
